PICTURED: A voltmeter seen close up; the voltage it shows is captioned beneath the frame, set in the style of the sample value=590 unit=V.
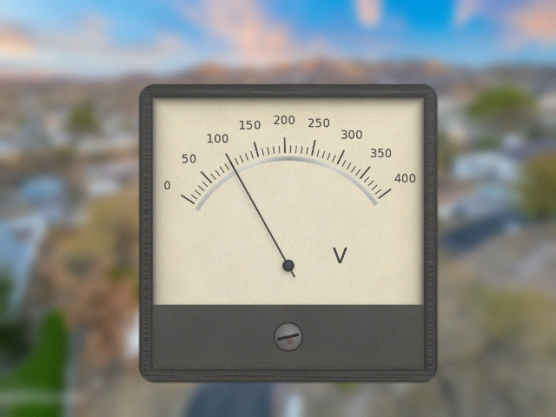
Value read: value=100 unit=V
